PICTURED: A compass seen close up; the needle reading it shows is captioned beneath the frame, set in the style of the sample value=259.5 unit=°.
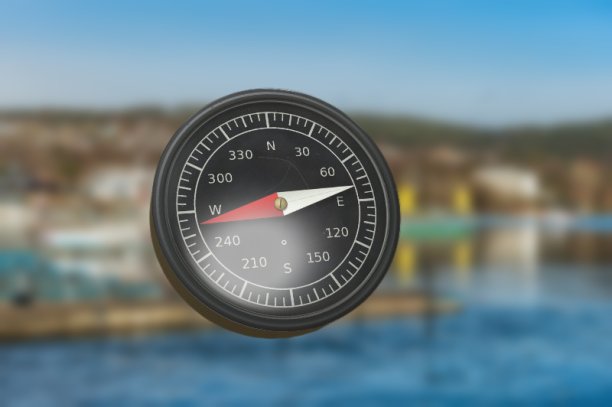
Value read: value=260 unit=°
